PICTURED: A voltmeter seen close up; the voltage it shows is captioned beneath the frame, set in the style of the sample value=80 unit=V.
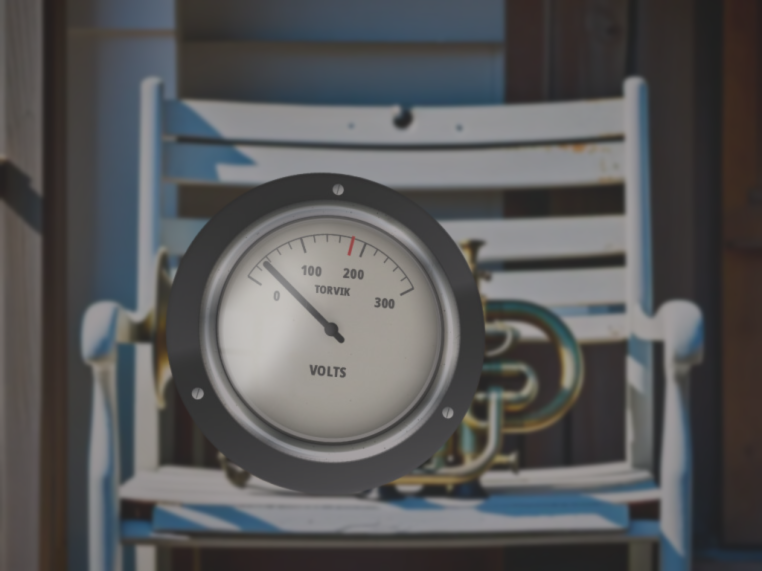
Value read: value=30 unit=V
